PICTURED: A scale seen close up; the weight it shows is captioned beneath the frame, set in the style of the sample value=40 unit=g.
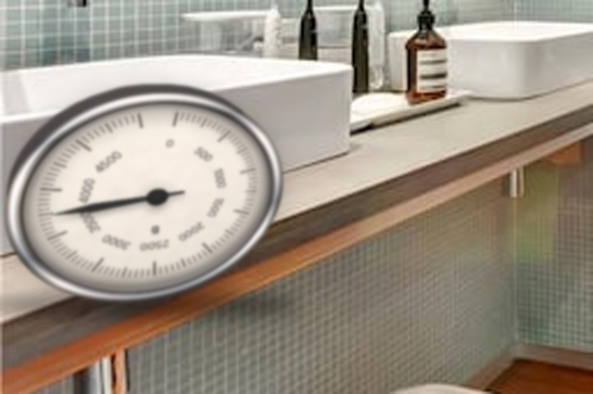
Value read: value=3750 unit=g
